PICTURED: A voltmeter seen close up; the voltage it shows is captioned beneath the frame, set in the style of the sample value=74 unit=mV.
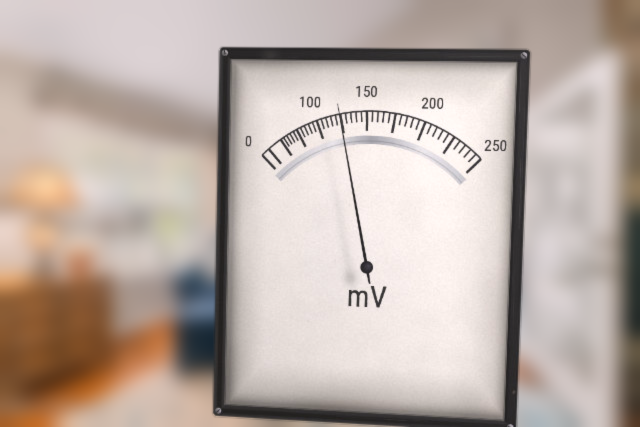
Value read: value=125 unit=mV
